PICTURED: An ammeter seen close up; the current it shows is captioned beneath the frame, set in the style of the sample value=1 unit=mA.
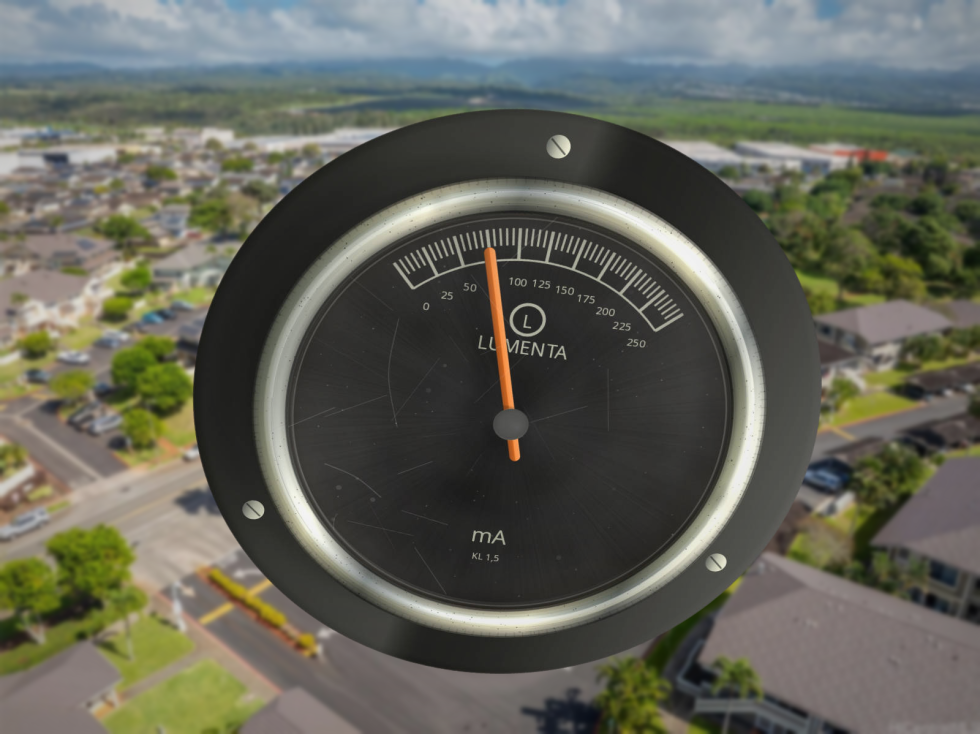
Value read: value=75 unit=mA
